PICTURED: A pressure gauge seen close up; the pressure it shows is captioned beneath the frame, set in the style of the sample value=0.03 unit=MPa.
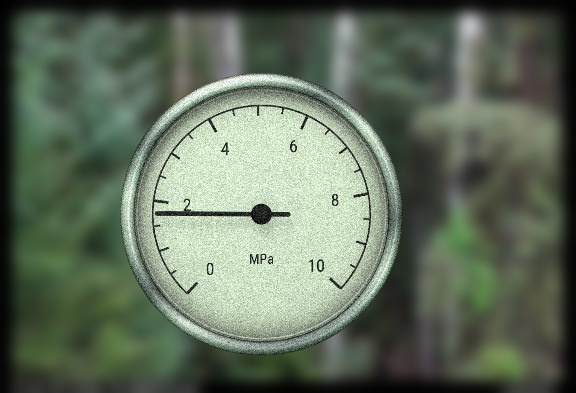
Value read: value=1.75 unit=MPa
